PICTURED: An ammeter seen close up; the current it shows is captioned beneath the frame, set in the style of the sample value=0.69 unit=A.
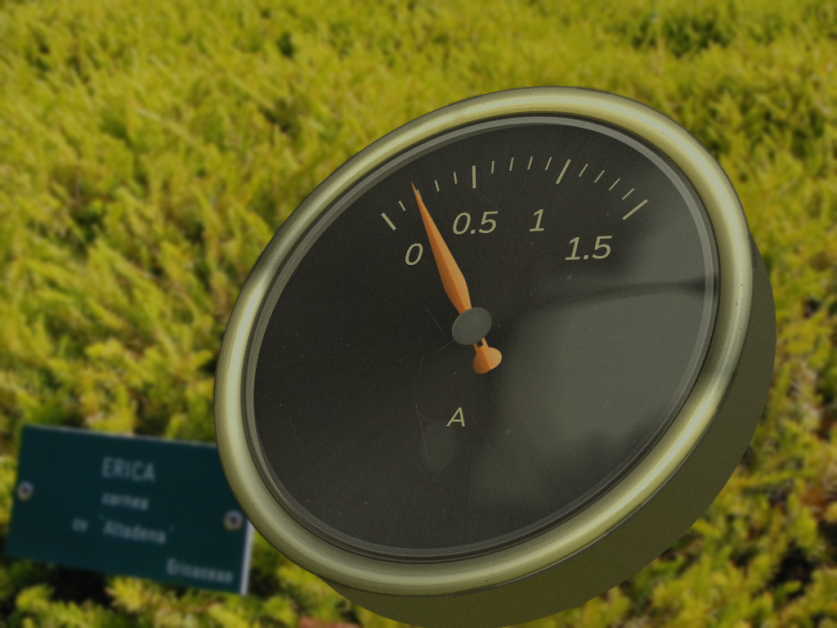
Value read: value=0.2 unit=A
